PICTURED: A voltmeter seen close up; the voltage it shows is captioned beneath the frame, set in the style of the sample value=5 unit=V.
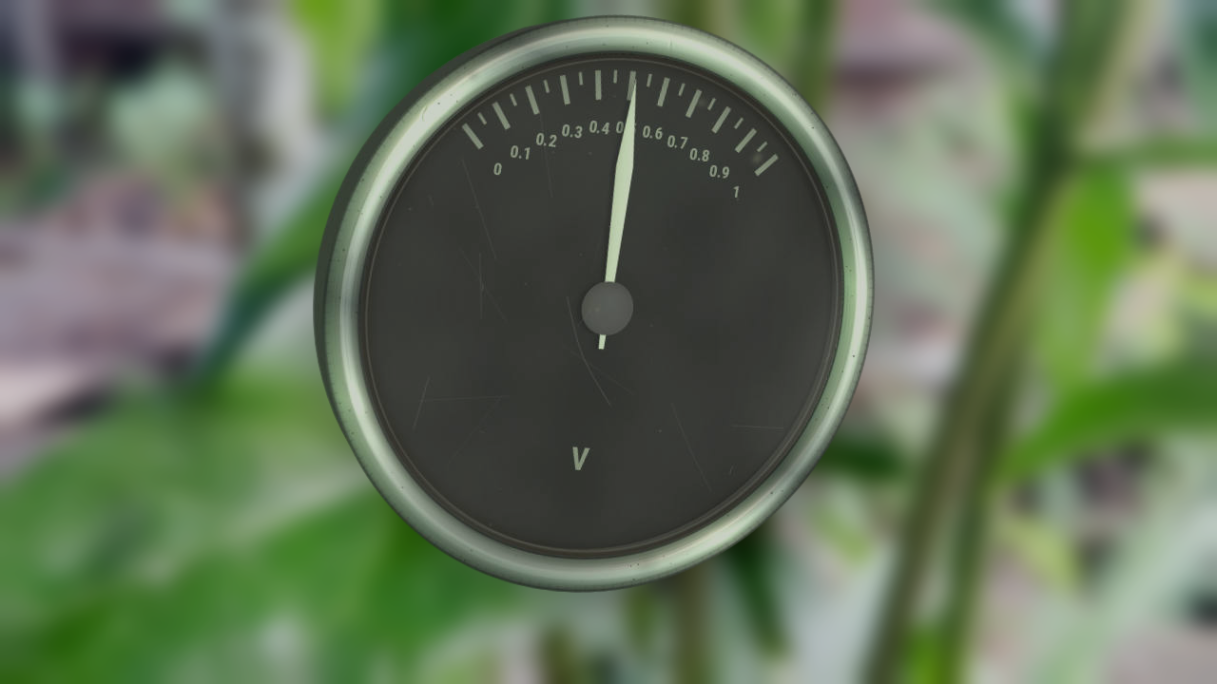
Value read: value=0.5 unit=V
